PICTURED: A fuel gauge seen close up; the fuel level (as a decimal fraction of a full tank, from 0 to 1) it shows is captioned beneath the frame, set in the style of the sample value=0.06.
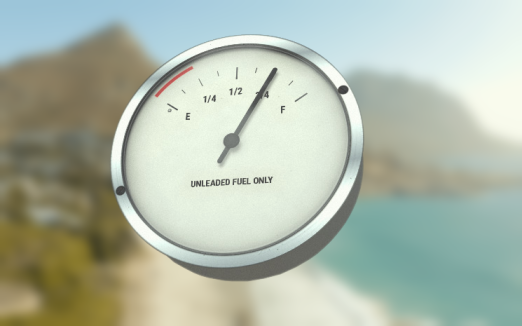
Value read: value=0.75
